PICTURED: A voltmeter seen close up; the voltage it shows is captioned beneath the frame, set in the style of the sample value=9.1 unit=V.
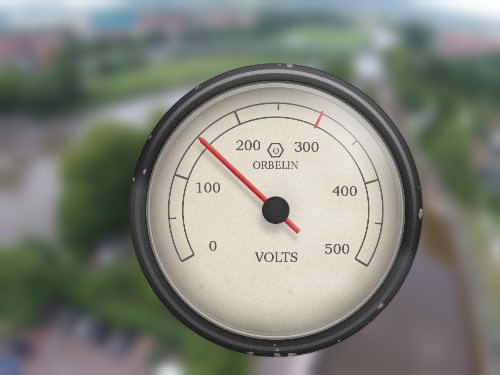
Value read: value=150 unit=V
